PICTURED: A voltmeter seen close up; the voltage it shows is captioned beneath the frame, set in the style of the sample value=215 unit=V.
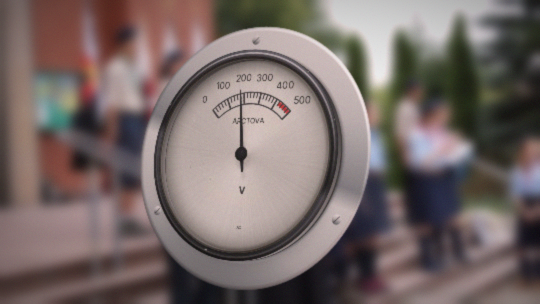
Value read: value=200 unit=V
